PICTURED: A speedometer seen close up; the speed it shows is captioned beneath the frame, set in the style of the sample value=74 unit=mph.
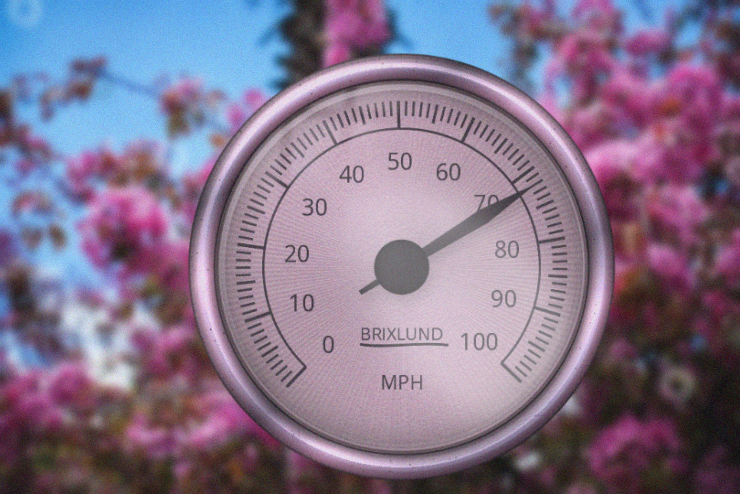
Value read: value=72 unit=mph
